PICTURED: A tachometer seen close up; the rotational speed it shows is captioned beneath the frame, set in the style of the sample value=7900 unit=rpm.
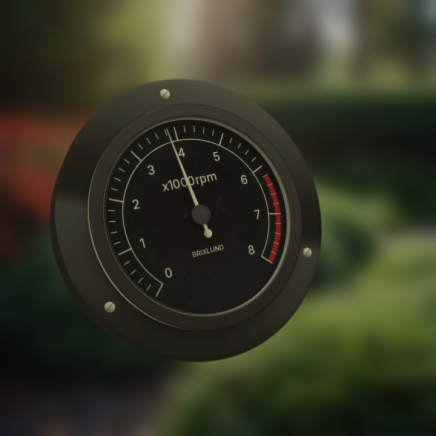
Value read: value=3800 unit=rpm
